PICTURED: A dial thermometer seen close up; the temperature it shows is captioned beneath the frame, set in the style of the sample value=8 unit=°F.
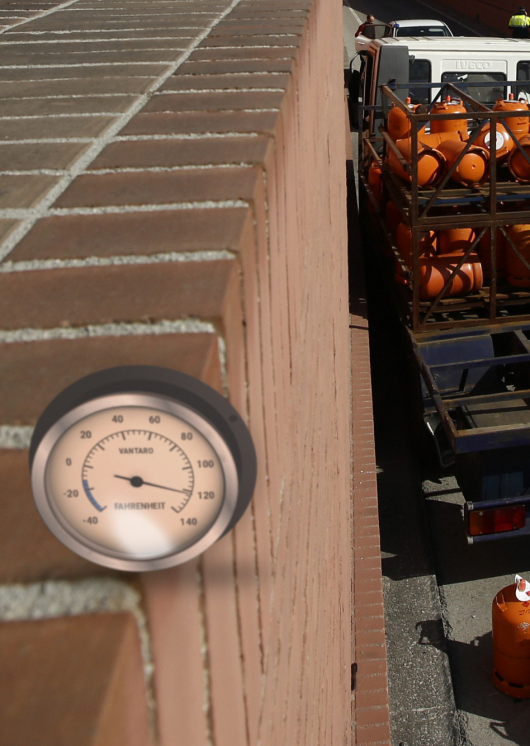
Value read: value=120 unit=°F
